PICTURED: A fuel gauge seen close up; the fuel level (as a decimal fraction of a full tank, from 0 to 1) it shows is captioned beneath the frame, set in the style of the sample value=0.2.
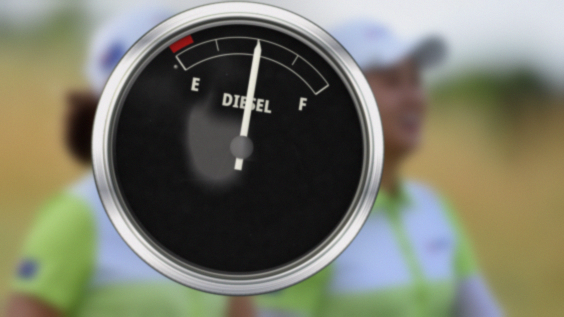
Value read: value=0.5
